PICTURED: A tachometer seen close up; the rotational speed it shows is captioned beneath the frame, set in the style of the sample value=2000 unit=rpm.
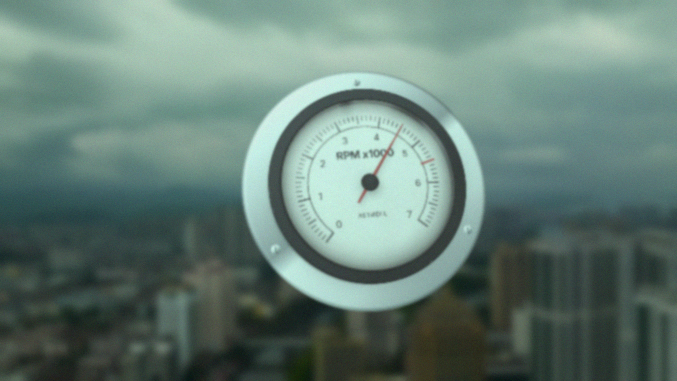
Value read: value=4500 unit=rpm
